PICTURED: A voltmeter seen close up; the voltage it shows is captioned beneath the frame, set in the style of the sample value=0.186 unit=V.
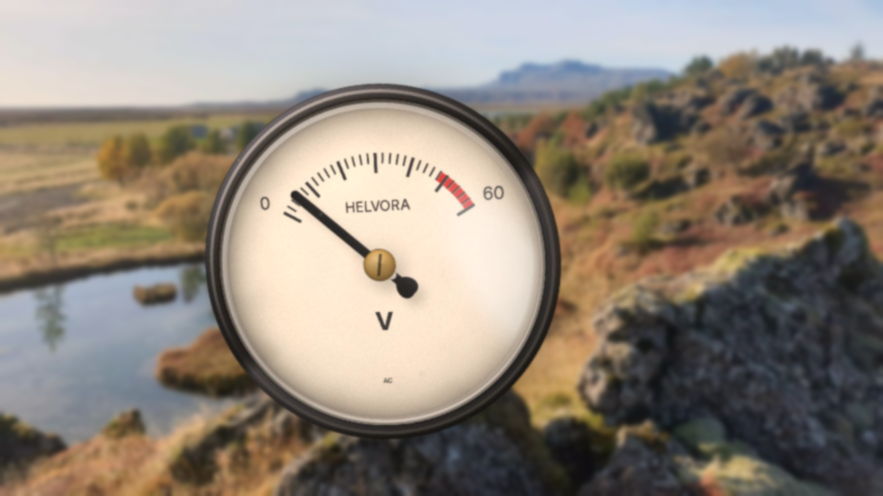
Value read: value=6 unit=V
